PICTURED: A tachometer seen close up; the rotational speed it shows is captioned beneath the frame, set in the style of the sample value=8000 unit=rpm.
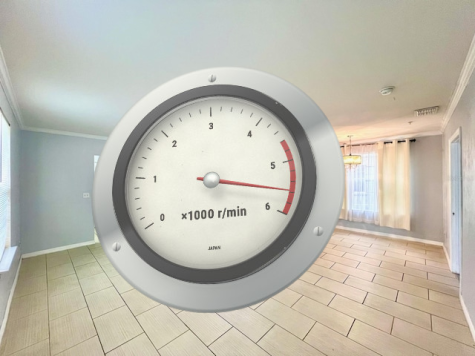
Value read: value=5600 unit=rpm
